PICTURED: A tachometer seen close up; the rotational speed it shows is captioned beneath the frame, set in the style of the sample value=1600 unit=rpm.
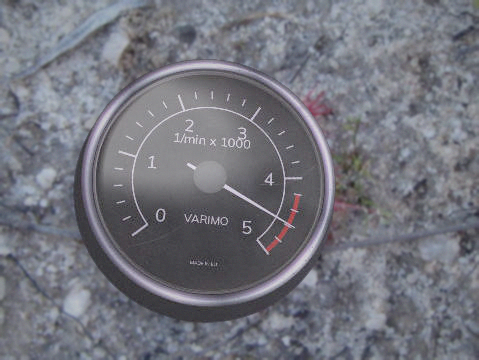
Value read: value=4600 unit=rpm
